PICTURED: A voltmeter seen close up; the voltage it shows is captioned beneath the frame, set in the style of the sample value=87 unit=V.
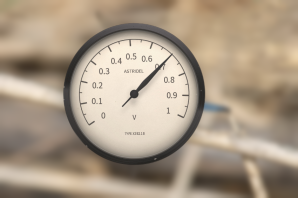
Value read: value=0.7 unit=V
